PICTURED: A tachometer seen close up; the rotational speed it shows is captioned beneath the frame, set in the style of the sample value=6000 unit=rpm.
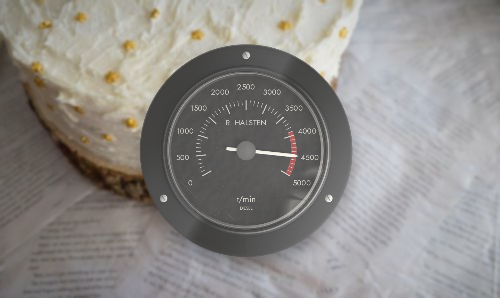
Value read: value=4500 unit=rpm
